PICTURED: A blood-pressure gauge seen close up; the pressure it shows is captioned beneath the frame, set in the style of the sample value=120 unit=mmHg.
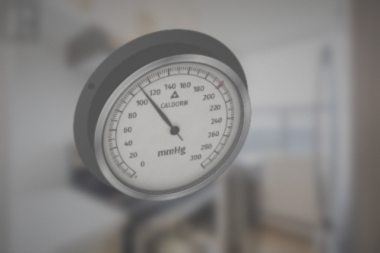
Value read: value=110 unit=mmHg
